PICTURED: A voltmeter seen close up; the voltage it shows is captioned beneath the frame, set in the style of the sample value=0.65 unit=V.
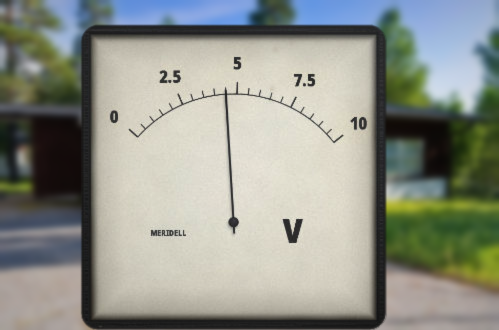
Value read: value=4.5 unit=V
